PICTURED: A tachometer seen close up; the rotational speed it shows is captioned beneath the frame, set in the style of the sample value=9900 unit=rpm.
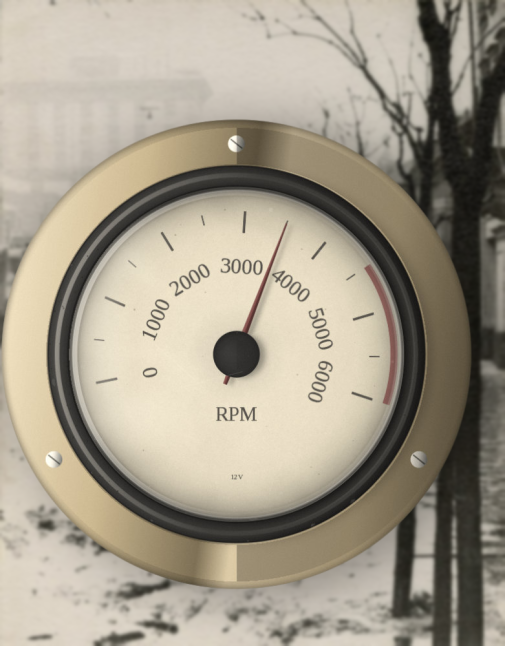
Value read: value=3500 unit=rpm
